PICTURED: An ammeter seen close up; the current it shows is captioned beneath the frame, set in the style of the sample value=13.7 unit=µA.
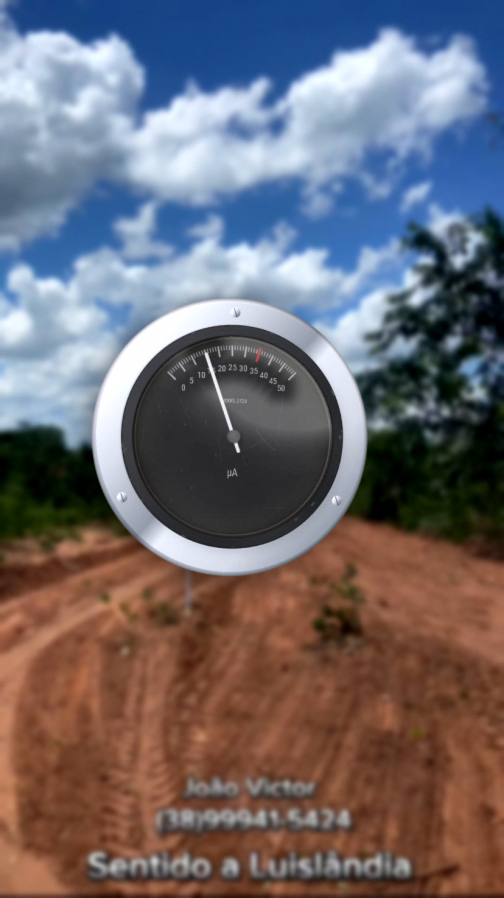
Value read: value=15 unit=µA
